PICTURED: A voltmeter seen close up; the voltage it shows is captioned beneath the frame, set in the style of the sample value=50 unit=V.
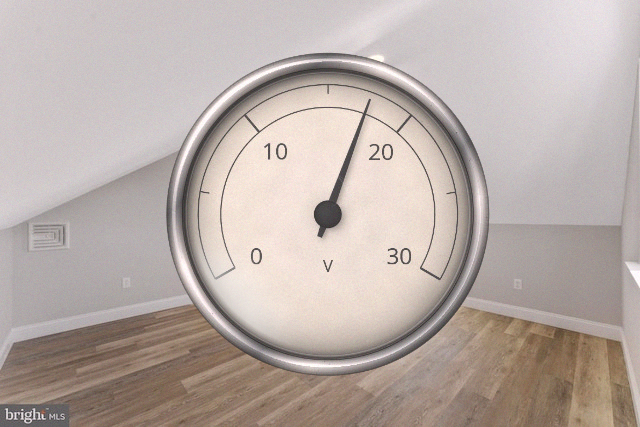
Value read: value=17.5 unit=V
